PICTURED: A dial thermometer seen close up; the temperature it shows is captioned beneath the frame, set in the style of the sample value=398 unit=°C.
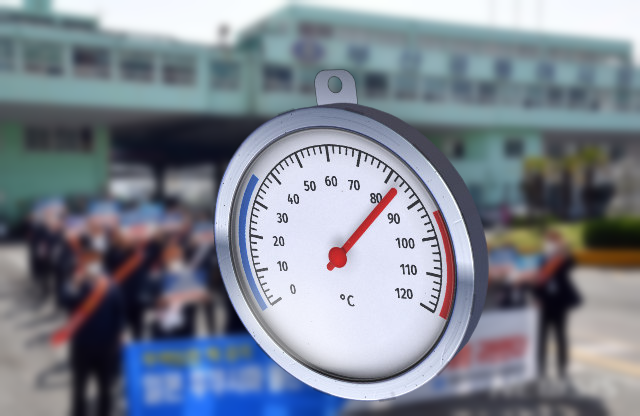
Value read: value=84 unit=°C
